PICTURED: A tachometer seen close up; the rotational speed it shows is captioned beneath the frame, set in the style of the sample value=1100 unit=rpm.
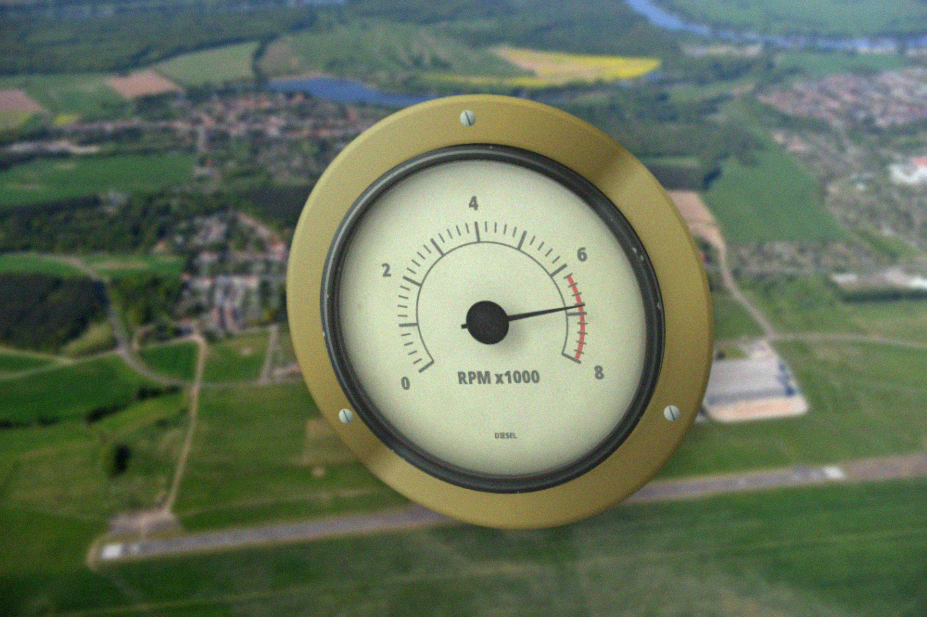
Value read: value=6800 unit=rpm
